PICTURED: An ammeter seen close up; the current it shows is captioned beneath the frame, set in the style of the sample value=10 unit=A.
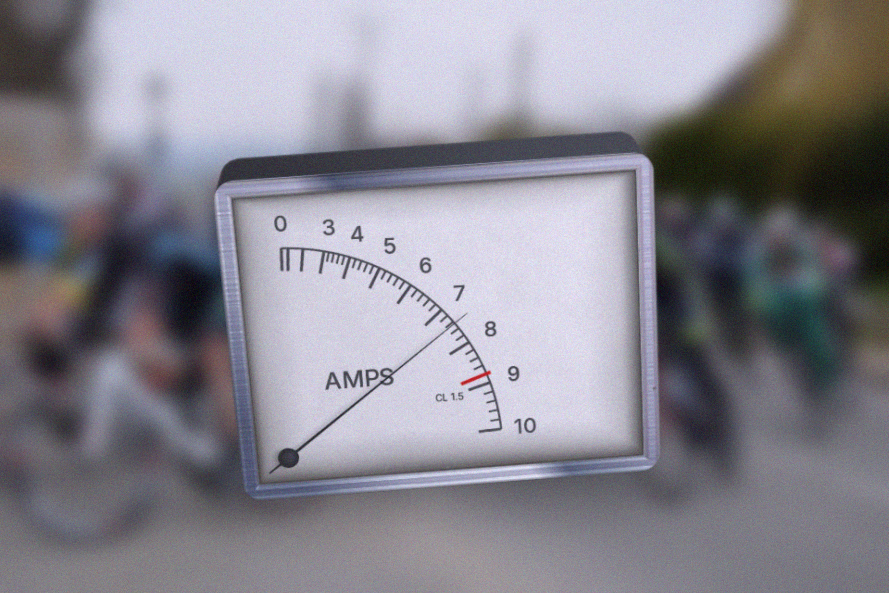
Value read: value=7.4 unit=A
